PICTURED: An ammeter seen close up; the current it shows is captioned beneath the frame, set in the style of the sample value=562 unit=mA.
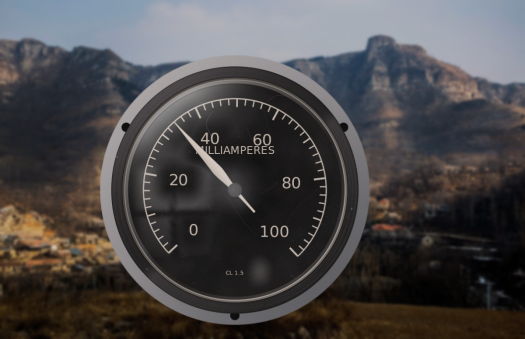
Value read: value=34 unit=mA
